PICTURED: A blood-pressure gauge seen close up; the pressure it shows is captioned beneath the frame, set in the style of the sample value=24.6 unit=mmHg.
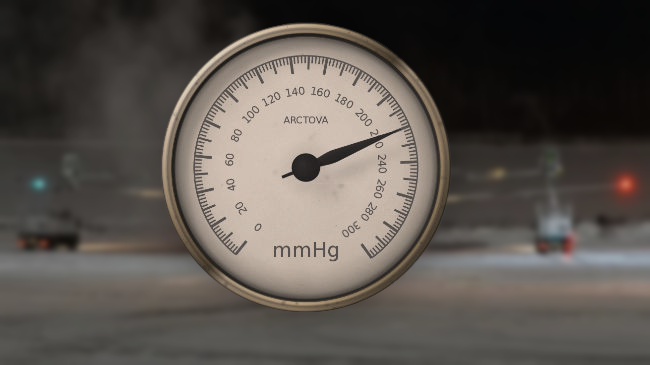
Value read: value=220 unit=mmHg
